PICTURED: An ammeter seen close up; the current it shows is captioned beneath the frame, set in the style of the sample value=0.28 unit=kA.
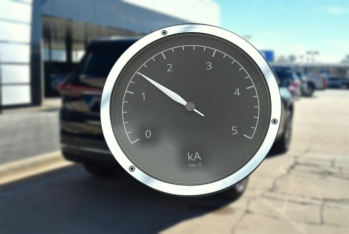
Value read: value=1.4 unit=kA
